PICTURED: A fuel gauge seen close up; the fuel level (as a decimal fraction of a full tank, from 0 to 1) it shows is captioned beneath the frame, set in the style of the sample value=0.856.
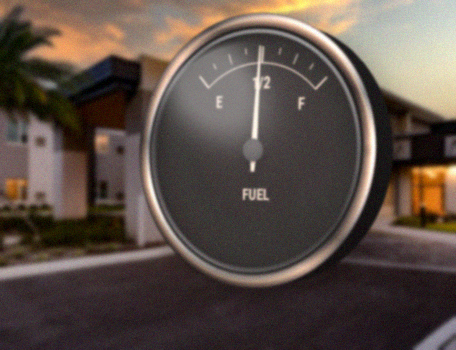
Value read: value=0.5
